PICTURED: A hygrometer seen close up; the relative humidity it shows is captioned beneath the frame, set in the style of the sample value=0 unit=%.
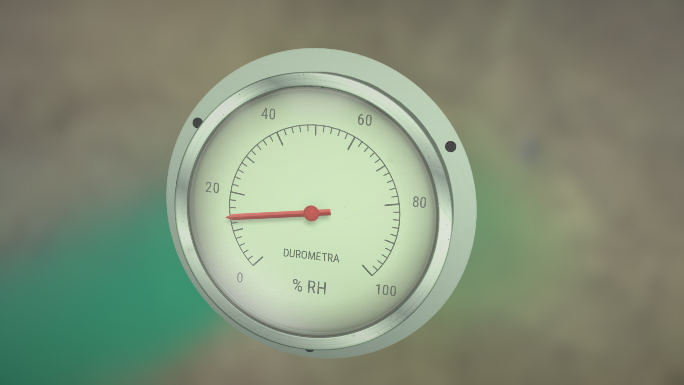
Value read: value=14 unit=%
